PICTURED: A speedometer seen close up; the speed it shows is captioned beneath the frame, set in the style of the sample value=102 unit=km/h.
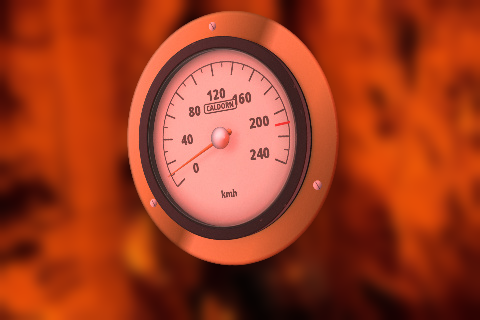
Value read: value=10 unit=km/h
